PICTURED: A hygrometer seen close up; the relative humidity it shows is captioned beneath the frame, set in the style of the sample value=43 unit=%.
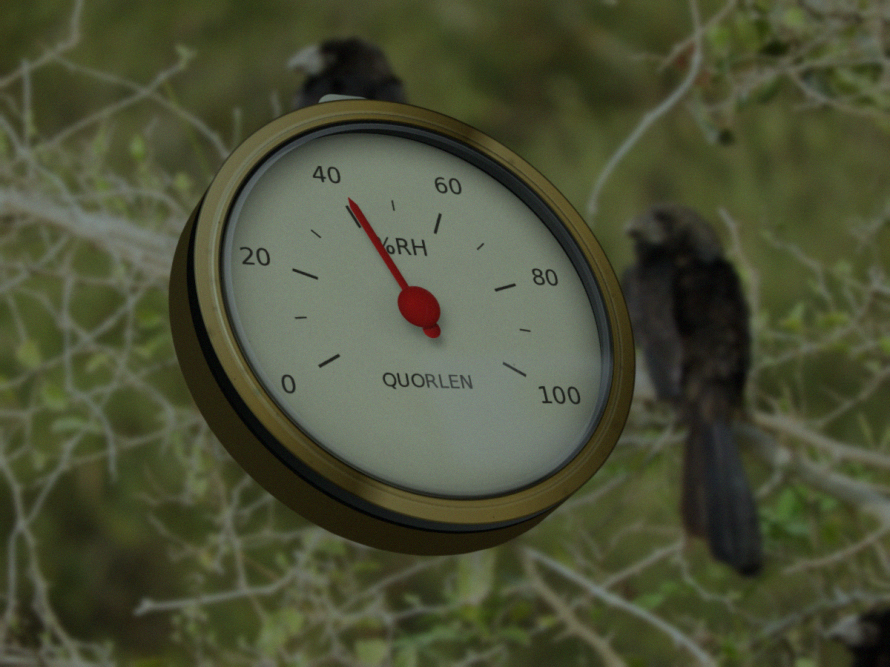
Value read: value=40 unit=%
